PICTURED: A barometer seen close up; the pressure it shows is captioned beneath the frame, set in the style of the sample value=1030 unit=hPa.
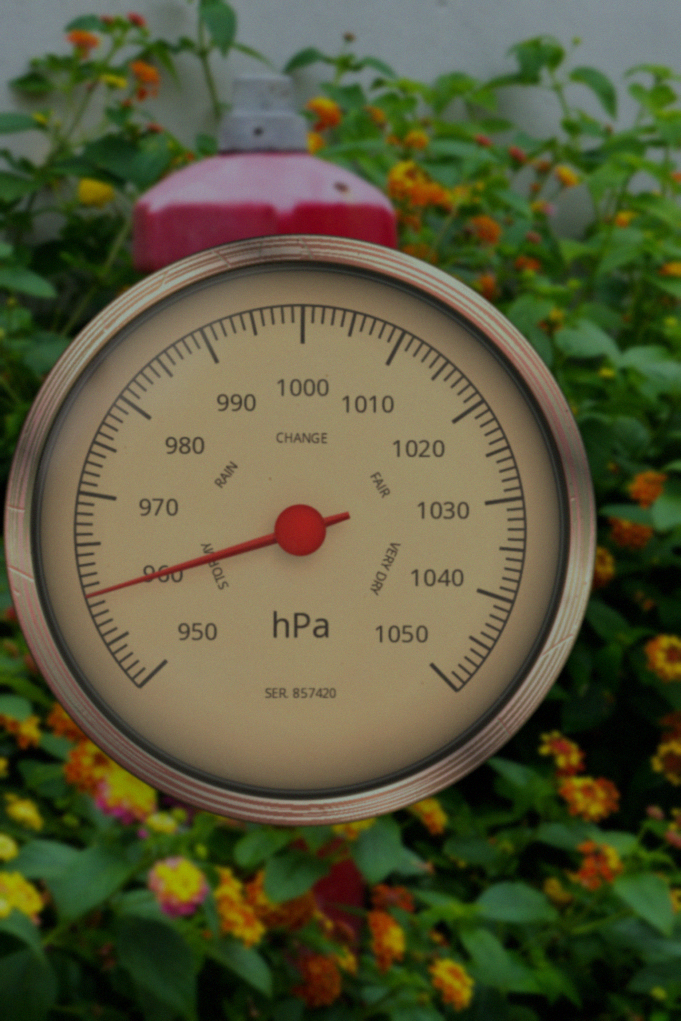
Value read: value=960 unit=hPa
